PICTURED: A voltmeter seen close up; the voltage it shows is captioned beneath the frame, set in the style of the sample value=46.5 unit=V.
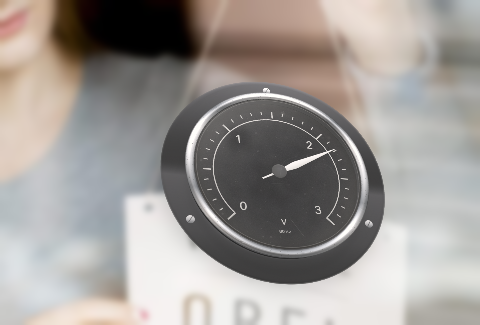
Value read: value=2.2 unit=V
